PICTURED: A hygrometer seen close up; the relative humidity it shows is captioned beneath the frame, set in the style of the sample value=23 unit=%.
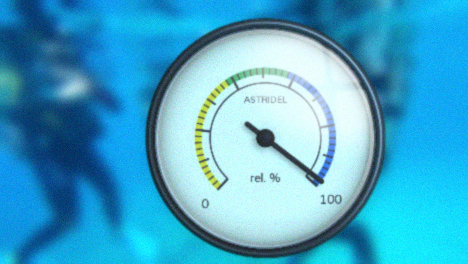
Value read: value=98 unit=%
